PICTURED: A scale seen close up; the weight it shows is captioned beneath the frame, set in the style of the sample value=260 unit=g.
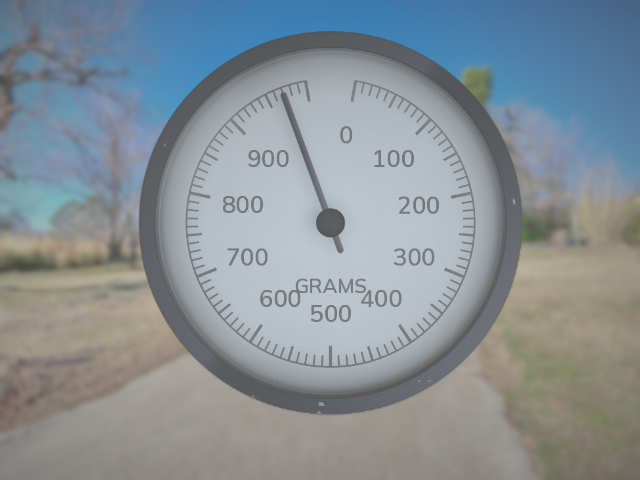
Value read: value=970 unit=g
